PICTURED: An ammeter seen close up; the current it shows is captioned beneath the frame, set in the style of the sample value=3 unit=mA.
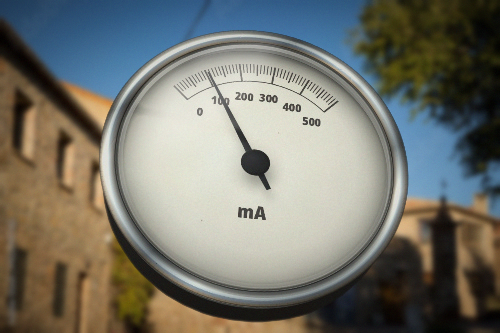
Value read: value=100 unit=mA
